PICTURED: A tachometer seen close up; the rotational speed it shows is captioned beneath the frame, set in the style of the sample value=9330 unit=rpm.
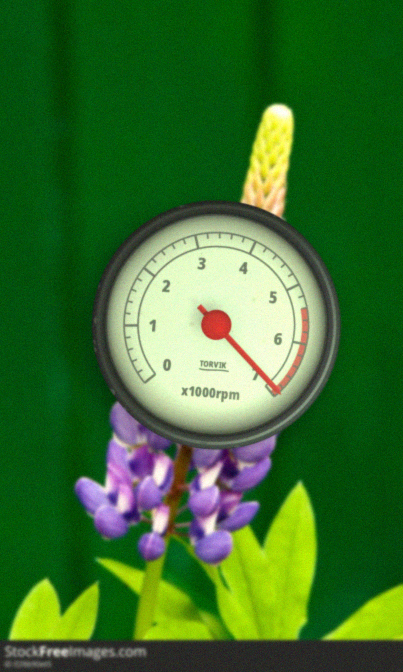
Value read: value=6900 unit=rpm
